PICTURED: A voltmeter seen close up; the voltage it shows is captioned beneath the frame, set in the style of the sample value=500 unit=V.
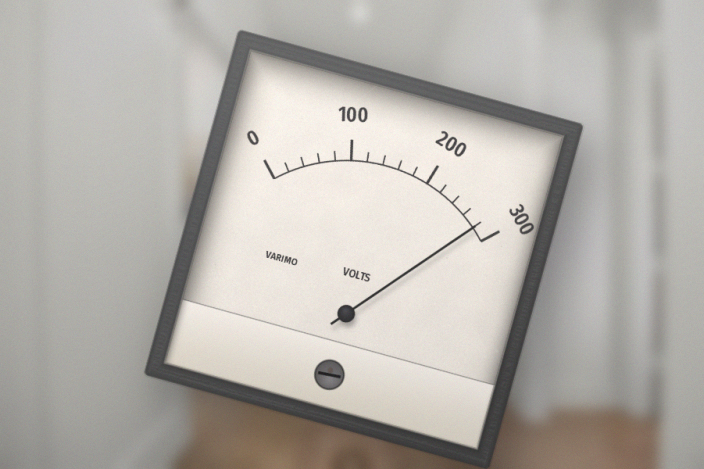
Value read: value=280 unit=V
